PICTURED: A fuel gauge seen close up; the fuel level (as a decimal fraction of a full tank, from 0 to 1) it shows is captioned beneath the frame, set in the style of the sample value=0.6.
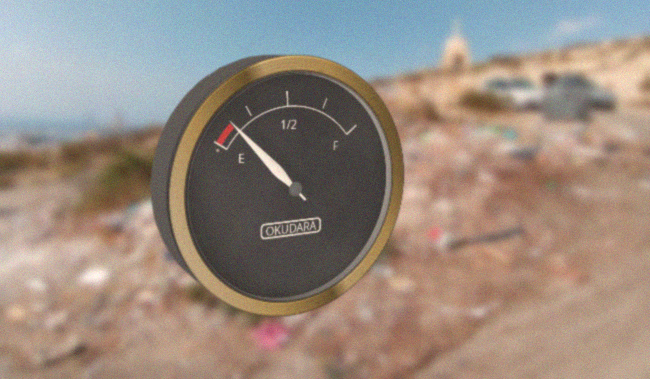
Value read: value=0.125
